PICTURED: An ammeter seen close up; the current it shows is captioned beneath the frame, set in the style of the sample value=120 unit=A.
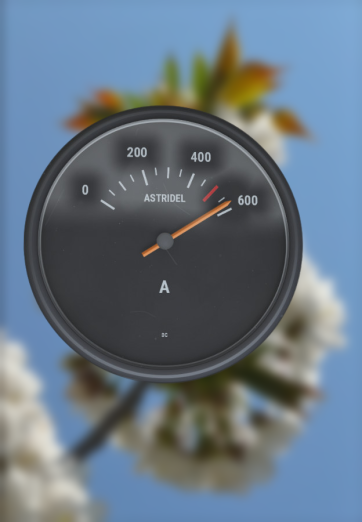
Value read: value=575 unit=A
